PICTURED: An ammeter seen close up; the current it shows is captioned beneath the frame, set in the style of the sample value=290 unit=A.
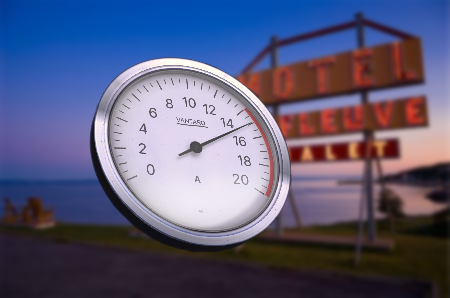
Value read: value=15 unit=A
